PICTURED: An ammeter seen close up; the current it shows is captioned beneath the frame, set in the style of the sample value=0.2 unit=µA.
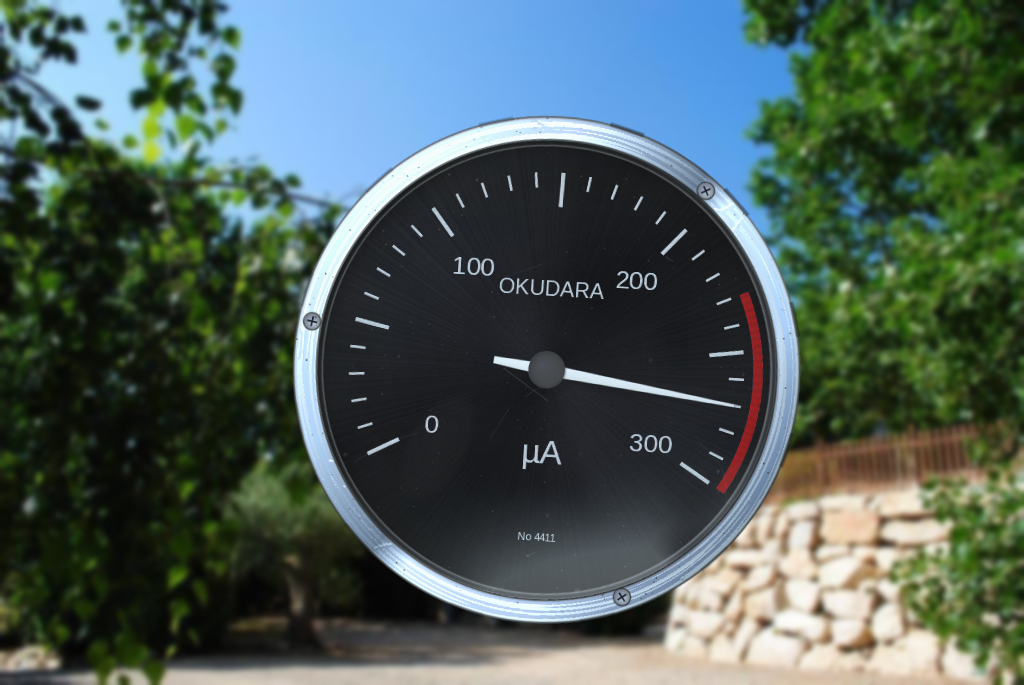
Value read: value=270 unit=µA
